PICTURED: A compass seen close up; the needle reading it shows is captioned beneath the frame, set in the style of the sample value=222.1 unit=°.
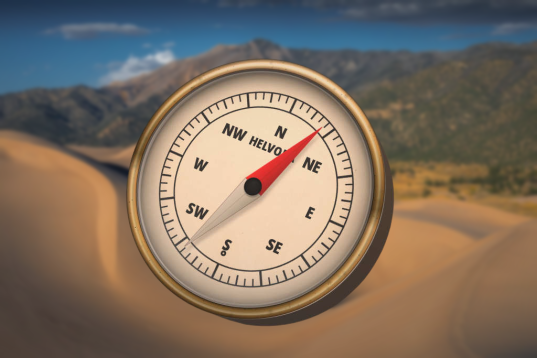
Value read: value=25 unit=°
